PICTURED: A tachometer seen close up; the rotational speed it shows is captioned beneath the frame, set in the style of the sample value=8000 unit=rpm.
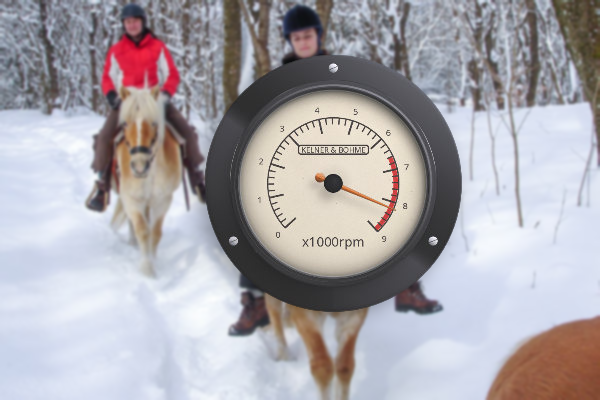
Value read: value=8200 unit=rpm
